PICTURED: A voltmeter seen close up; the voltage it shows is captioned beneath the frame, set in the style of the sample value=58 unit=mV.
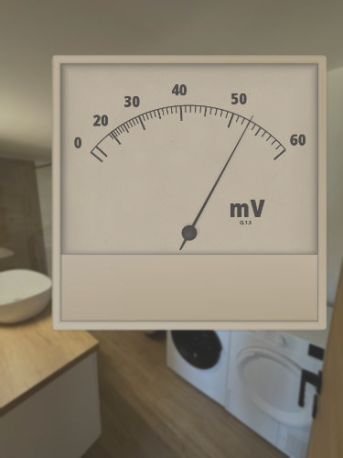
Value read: value=53 unit=mV
